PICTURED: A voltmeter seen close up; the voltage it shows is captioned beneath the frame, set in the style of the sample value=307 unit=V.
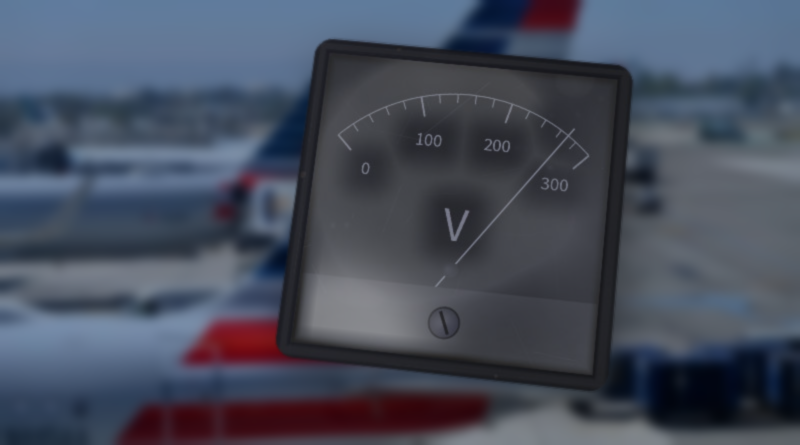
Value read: value=270 unit=V
